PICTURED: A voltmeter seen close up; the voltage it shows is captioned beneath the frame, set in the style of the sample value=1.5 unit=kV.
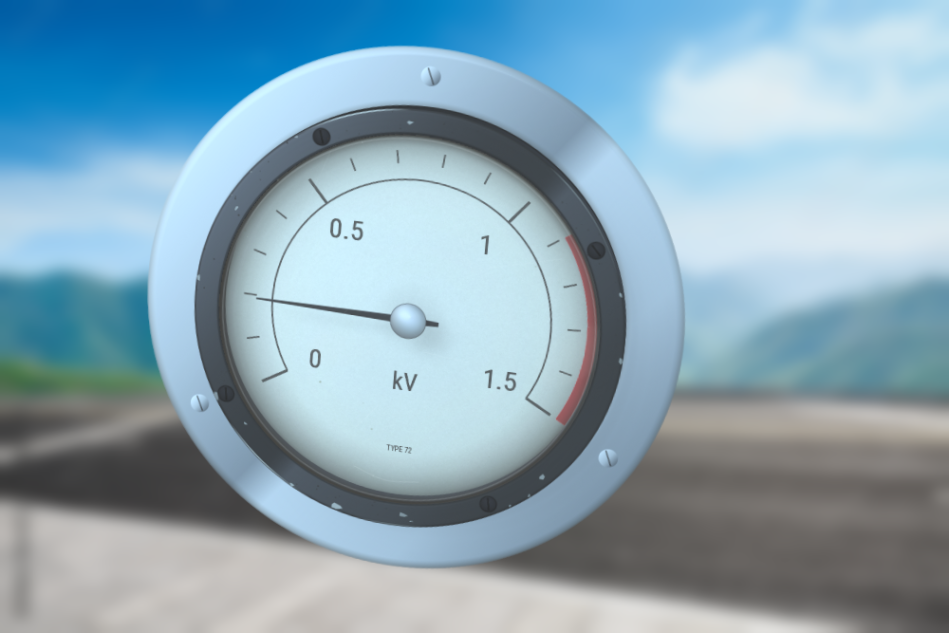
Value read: value=0.2 unit=kV
